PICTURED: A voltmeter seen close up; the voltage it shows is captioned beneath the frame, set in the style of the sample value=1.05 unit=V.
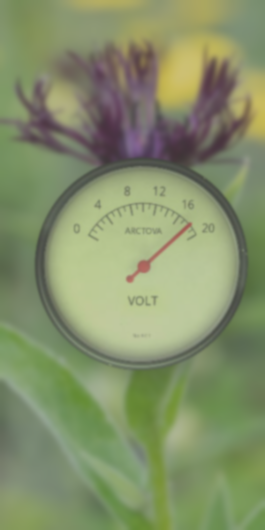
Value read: value=18 unit=V
